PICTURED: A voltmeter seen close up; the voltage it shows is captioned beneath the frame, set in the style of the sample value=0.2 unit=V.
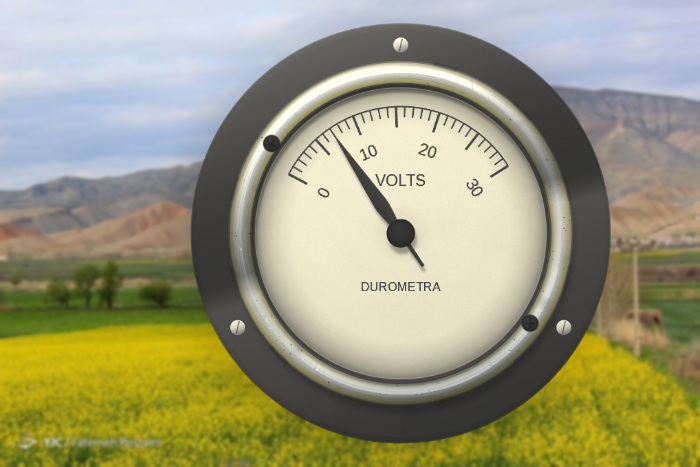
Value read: value=7 unit=V
